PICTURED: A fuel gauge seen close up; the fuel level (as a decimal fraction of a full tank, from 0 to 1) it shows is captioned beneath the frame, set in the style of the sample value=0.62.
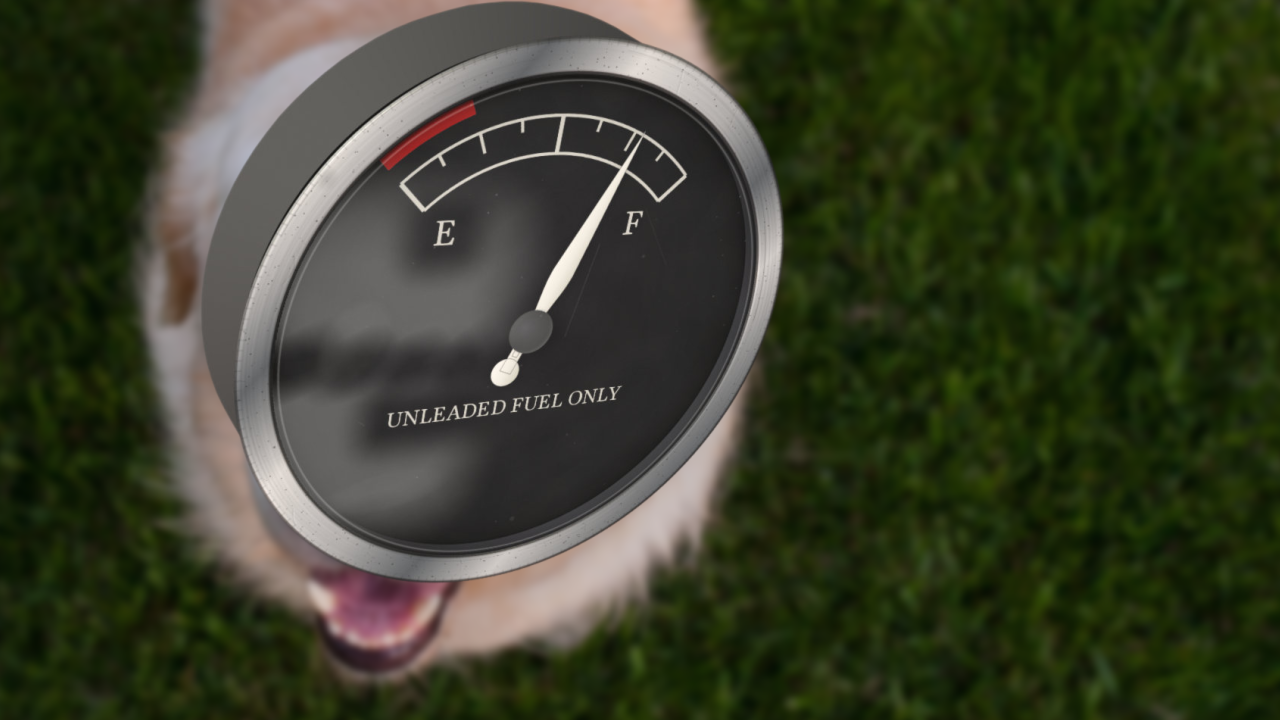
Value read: value=0.75
